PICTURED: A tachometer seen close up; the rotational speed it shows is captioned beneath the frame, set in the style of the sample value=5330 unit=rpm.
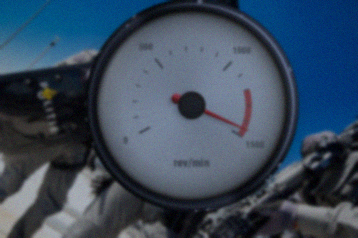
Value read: value=1450 unit=rpm
